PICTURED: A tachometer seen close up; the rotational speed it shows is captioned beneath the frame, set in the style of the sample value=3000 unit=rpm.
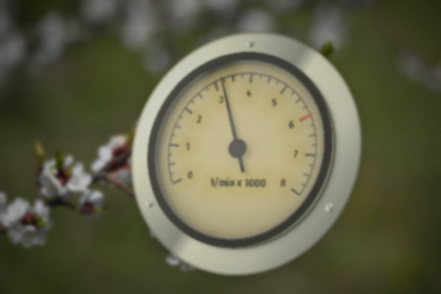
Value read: value=3250 unit=rpm
